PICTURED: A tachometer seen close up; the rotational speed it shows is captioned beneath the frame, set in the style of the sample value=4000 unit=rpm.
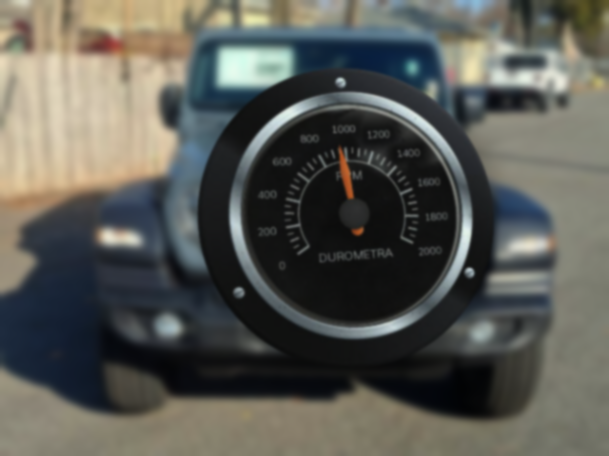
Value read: value=950 unit=rpm
